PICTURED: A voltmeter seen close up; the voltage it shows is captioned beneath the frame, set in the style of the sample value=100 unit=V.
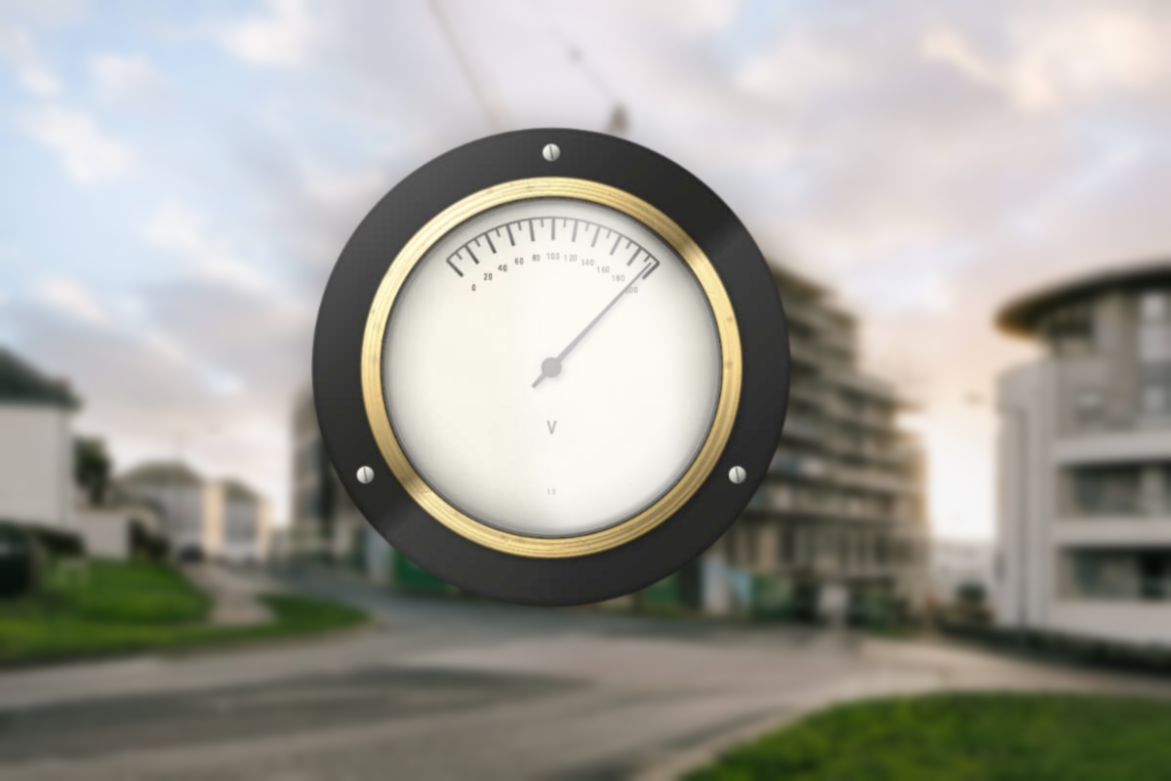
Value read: value=195 unit=V
